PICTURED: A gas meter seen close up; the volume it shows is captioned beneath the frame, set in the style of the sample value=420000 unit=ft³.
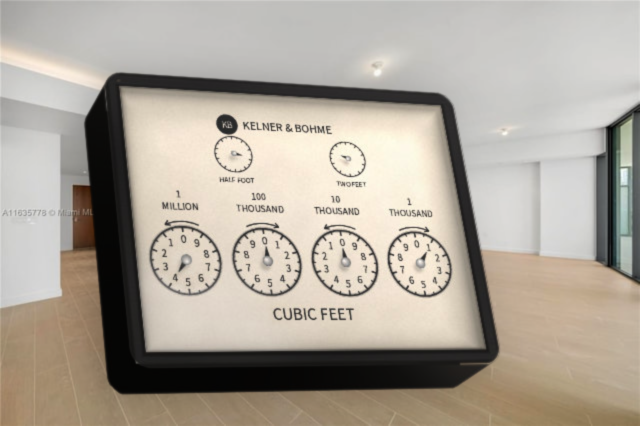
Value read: value=400100 unit=ft³
